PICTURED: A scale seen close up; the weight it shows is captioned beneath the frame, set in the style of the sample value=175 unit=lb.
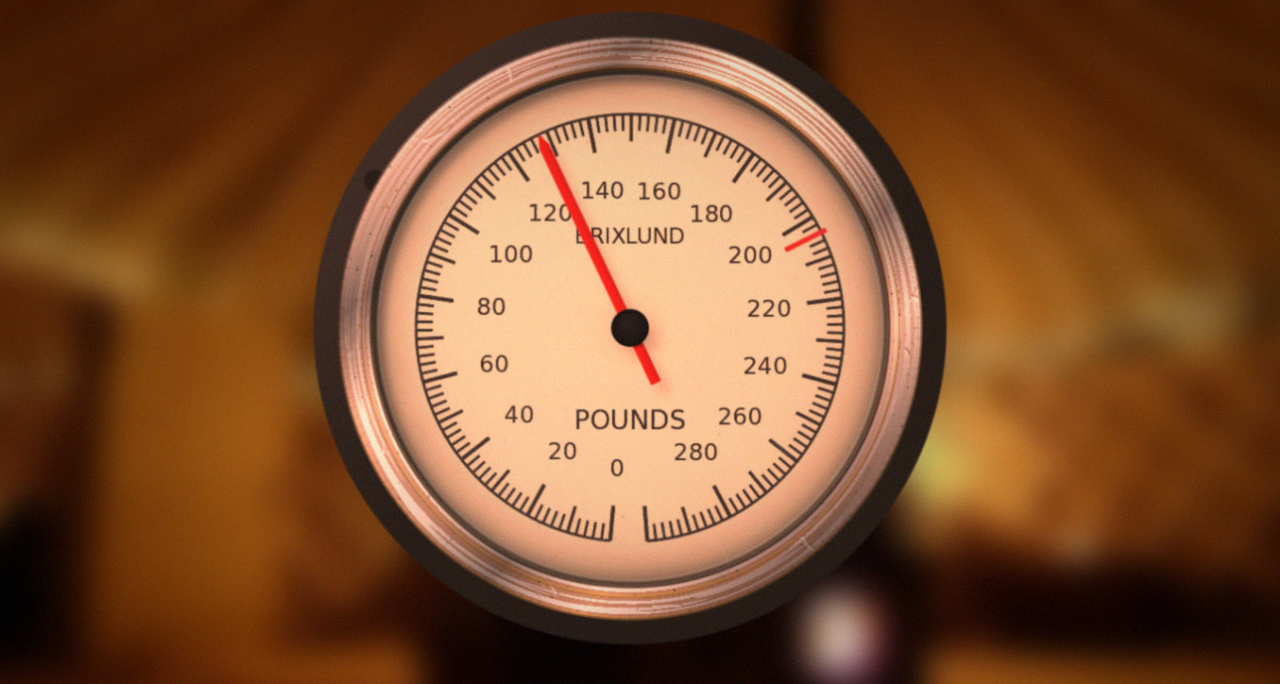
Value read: value=128 unit=lb
